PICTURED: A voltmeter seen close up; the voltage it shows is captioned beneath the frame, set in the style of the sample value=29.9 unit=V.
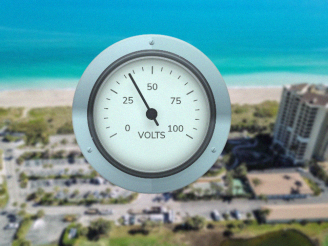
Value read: value=37.5 unit=V
